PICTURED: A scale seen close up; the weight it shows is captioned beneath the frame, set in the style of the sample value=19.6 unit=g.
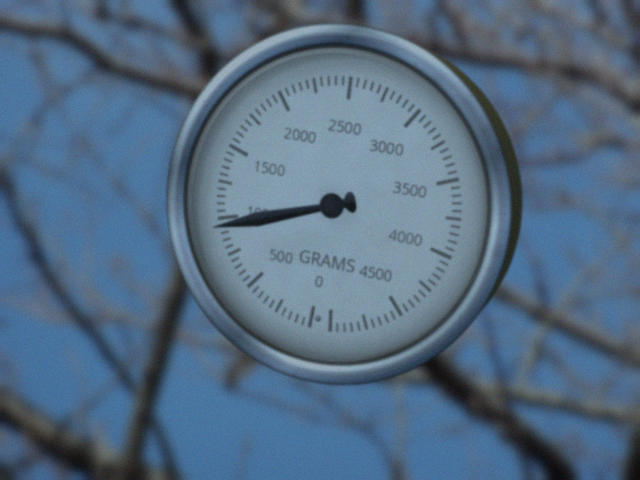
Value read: value=950 unit=g
